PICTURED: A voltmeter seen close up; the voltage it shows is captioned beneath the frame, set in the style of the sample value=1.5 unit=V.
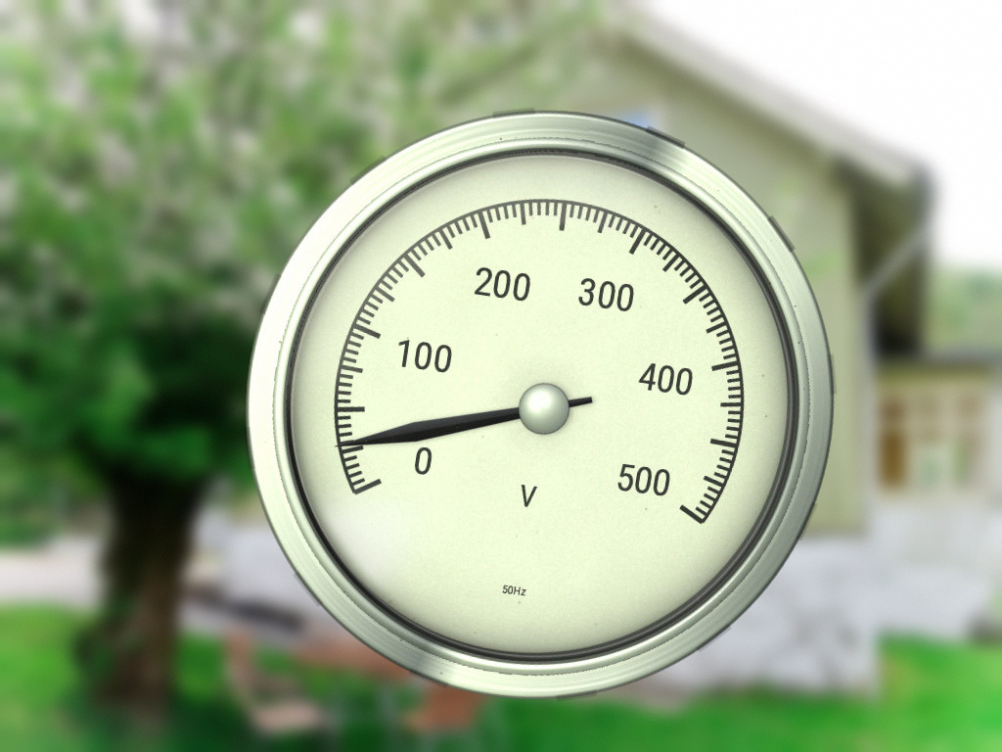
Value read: value=30 unit=V
